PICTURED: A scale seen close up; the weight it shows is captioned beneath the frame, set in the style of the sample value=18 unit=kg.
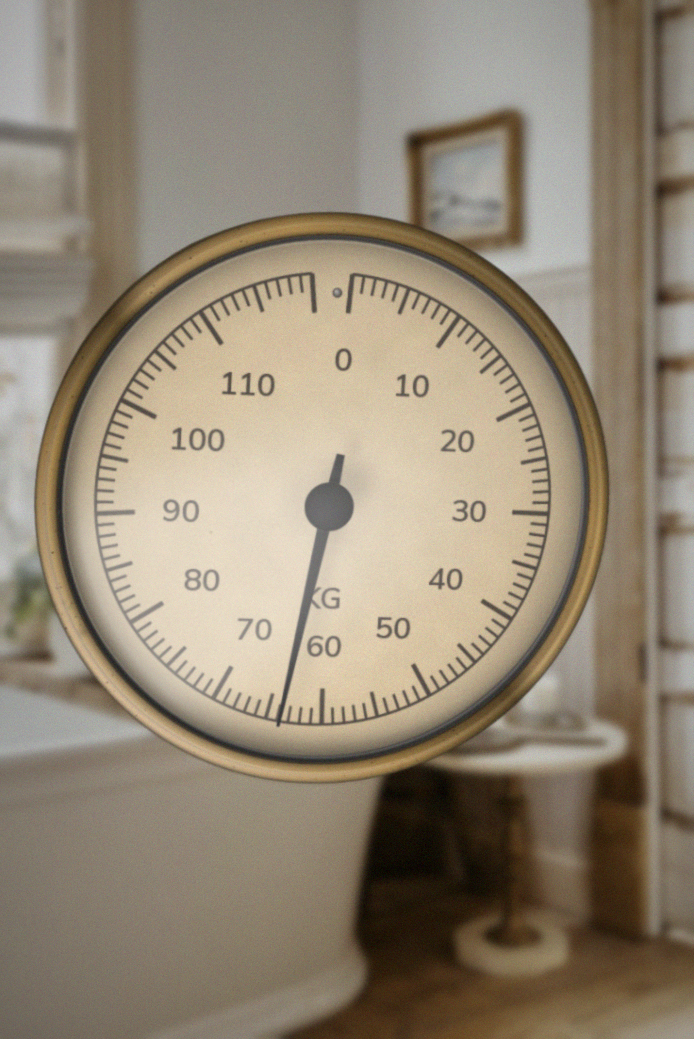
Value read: value=64 unit=kg
